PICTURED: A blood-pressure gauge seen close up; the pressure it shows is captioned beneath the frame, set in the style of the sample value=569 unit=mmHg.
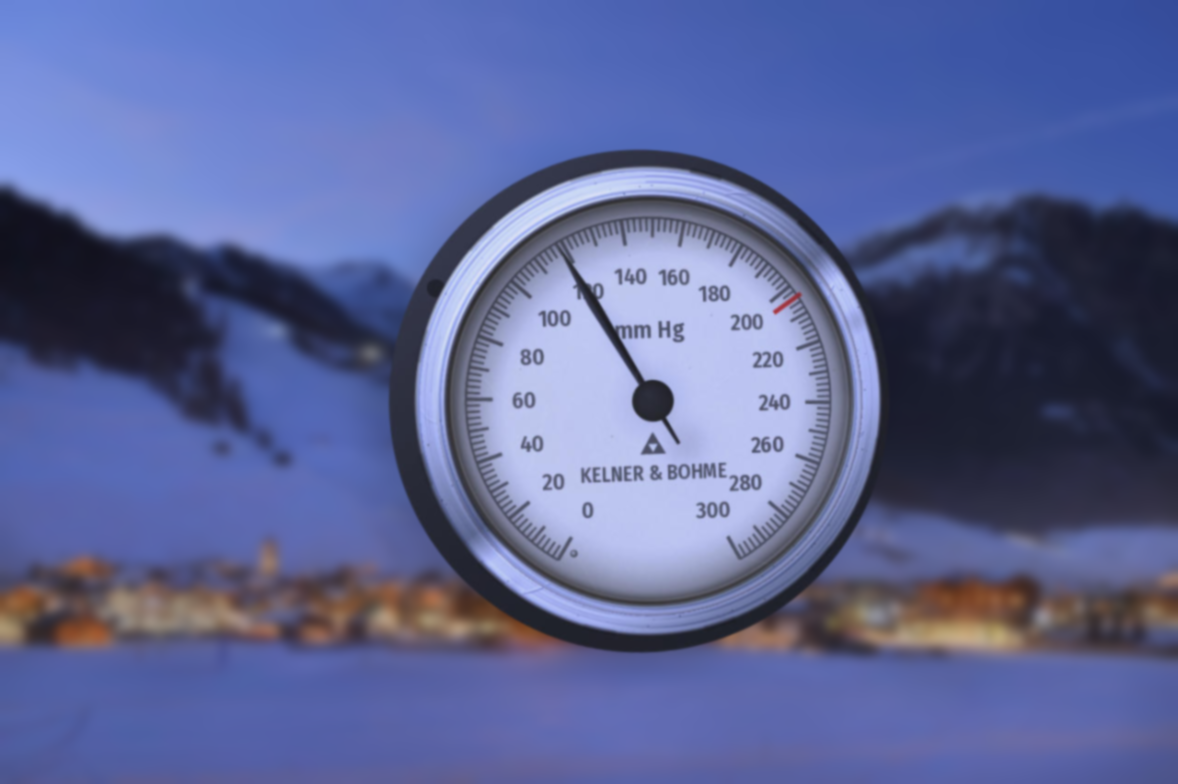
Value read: value=118 unit=mmHg
